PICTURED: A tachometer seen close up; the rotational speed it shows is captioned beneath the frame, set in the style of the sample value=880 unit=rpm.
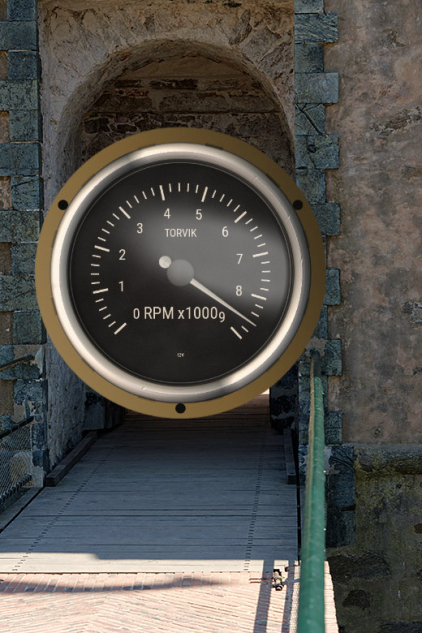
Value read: value=8600 unit=rpm
